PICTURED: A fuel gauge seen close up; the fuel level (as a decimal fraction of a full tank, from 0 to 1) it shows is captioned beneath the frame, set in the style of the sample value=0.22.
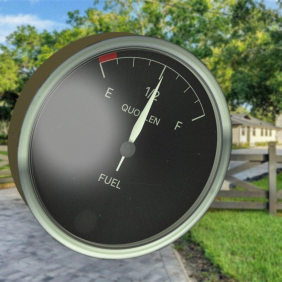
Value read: value=0.5
